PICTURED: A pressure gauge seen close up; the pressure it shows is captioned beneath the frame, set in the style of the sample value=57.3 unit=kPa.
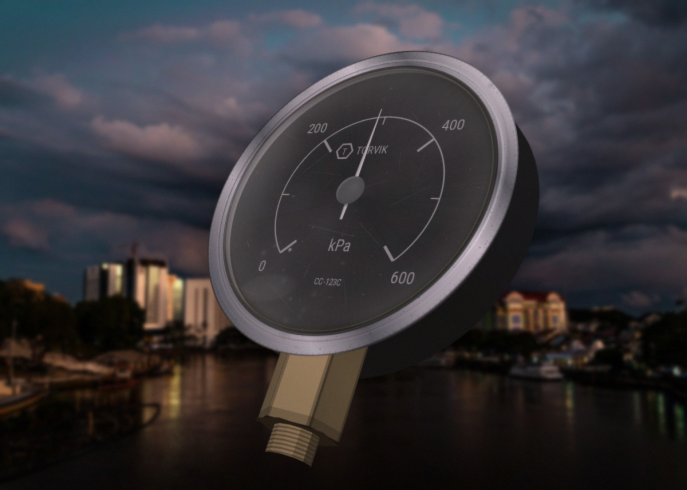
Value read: value=300 unit=kPa
